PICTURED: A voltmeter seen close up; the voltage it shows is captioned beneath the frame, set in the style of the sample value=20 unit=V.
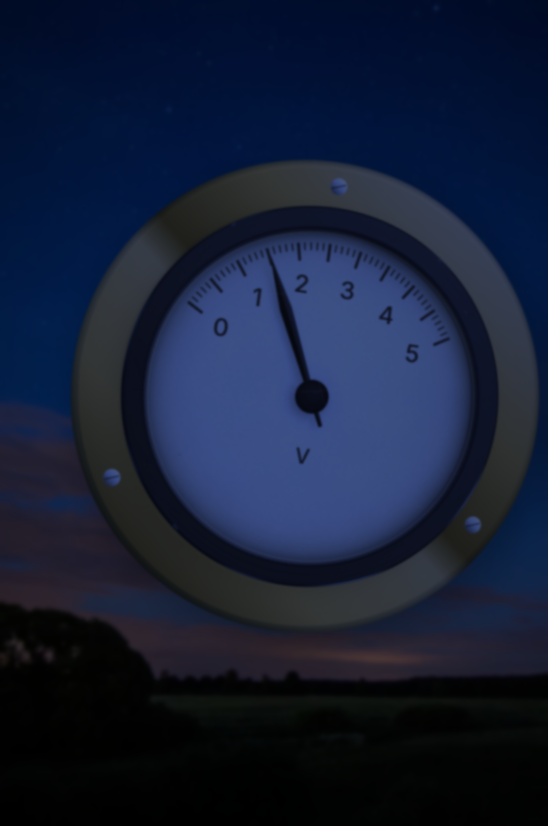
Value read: value=1.5 unit=V
